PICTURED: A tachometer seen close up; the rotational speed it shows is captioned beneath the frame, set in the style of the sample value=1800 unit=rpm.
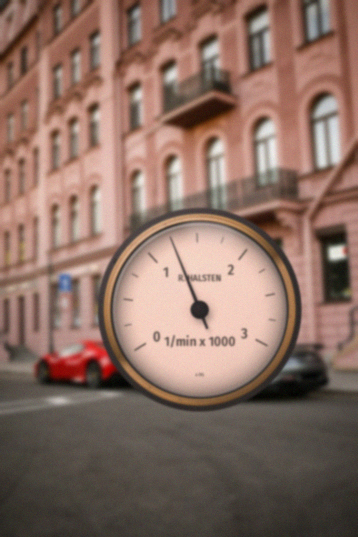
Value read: value=1250 unit=rpm
